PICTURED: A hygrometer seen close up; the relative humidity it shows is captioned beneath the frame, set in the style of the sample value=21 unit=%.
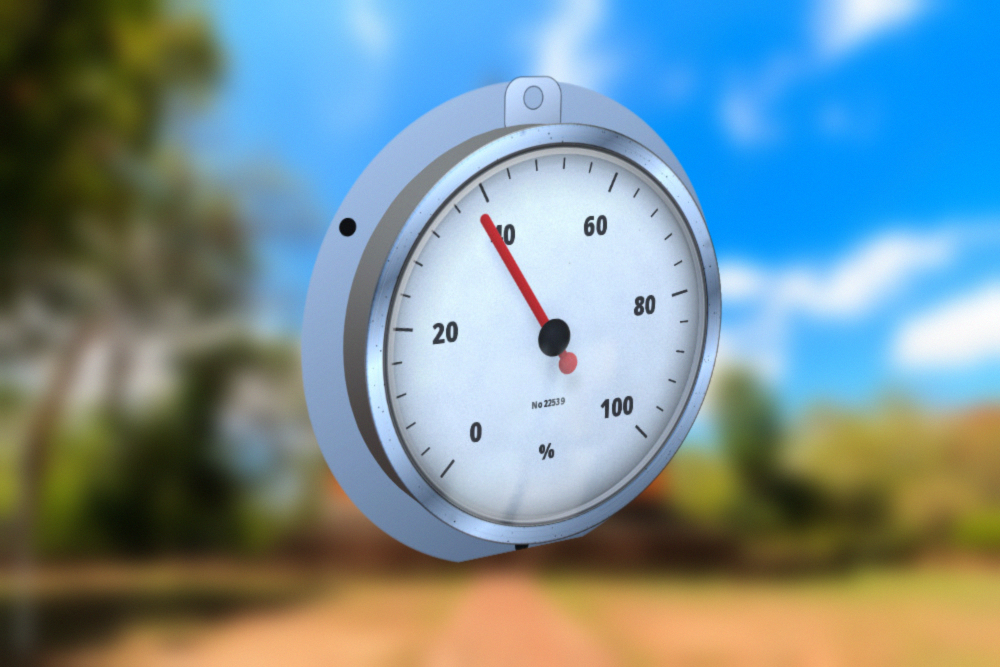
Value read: value=38 unit=%
